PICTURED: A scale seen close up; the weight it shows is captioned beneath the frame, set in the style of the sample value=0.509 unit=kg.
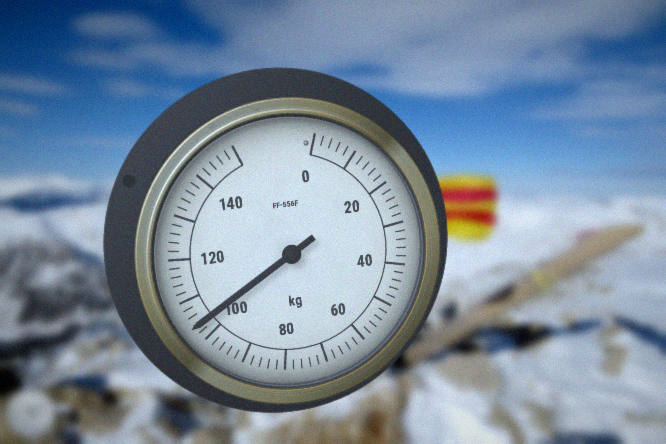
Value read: value=104 unit=kg
